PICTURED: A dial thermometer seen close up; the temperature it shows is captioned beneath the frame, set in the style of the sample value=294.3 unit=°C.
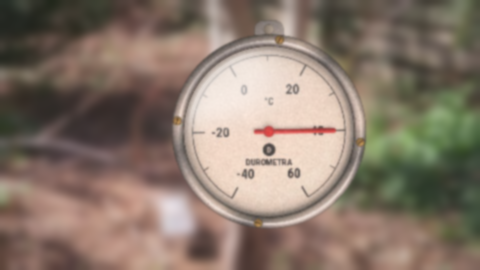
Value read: value=40 unit=°C
